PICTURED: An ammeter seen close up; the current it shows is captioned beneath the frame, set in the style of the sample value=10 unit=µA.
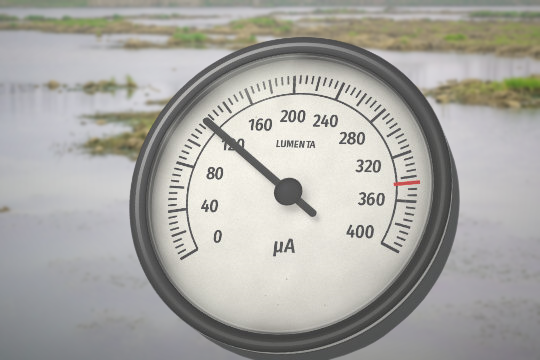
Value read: value=120 unit=µA
